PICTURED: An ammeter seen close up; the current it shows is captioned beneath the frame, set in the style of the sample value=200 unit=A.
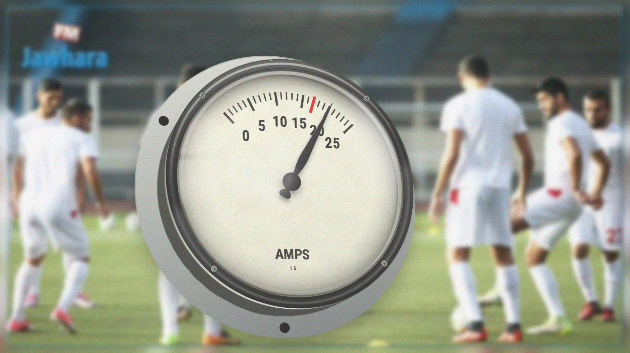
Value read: value=20 unit=A
